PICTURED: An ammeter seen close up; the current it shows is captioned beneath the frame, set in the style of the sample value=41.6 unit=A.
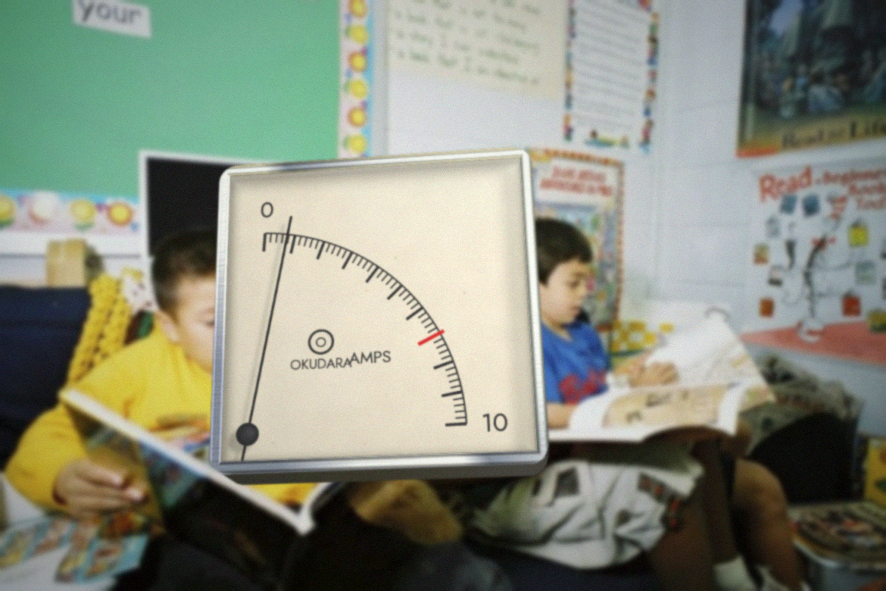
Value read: value=0.8 unit=A
